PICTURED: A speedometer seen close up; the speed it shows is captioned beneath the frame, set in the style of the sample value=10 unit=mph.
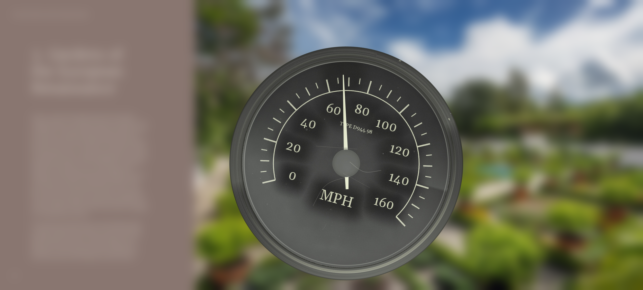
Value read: value=67.5 unit=mph
